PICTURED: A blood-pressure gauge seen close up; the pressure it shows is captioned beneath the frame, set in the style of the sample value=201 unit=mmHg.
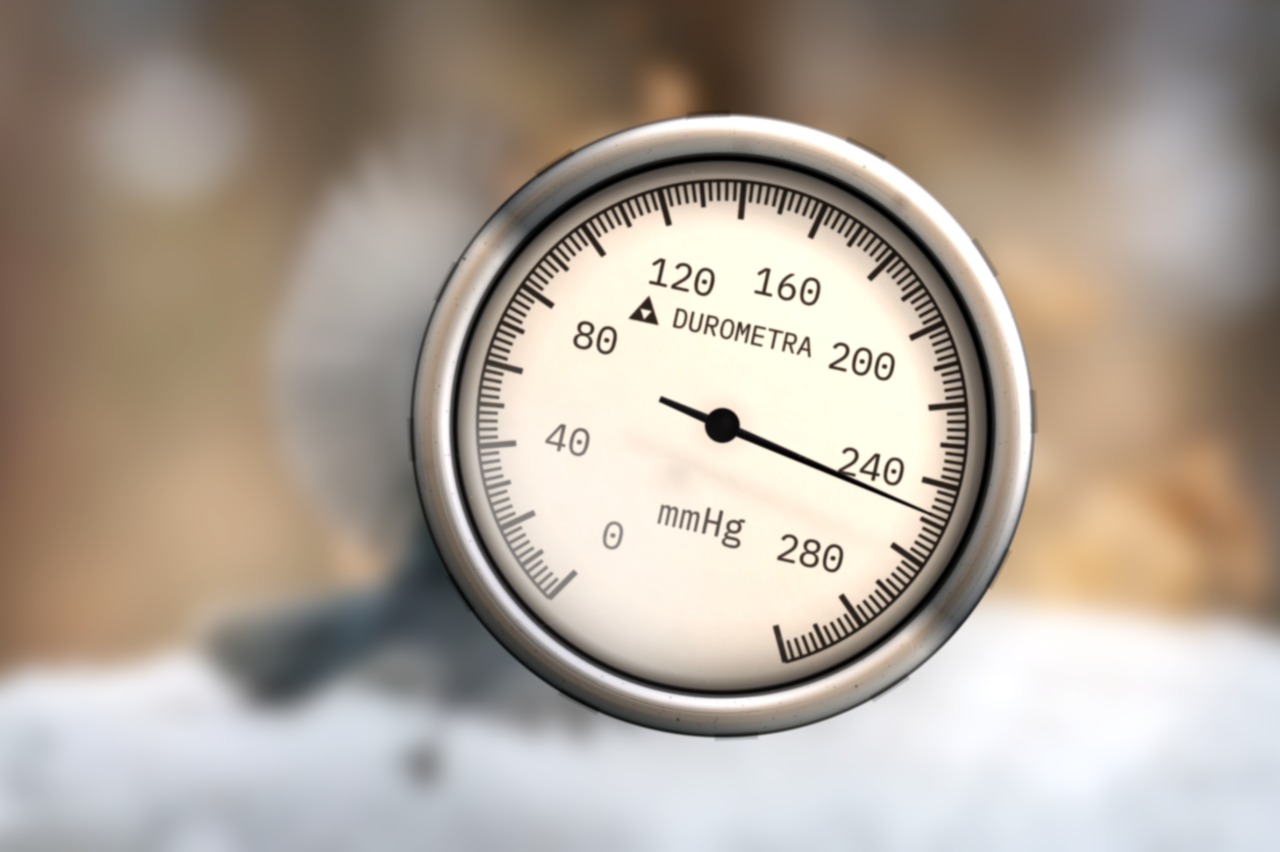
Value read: value=248 unit=mmHg
